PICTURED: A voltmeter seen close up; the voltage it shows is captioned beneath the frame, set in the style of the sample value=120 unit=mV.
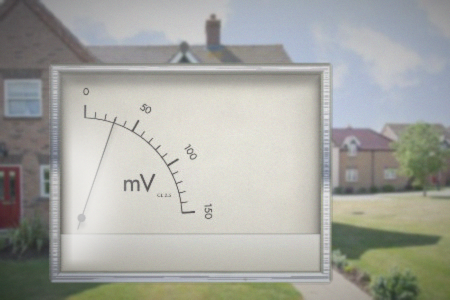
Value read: value=30 unit=mV
